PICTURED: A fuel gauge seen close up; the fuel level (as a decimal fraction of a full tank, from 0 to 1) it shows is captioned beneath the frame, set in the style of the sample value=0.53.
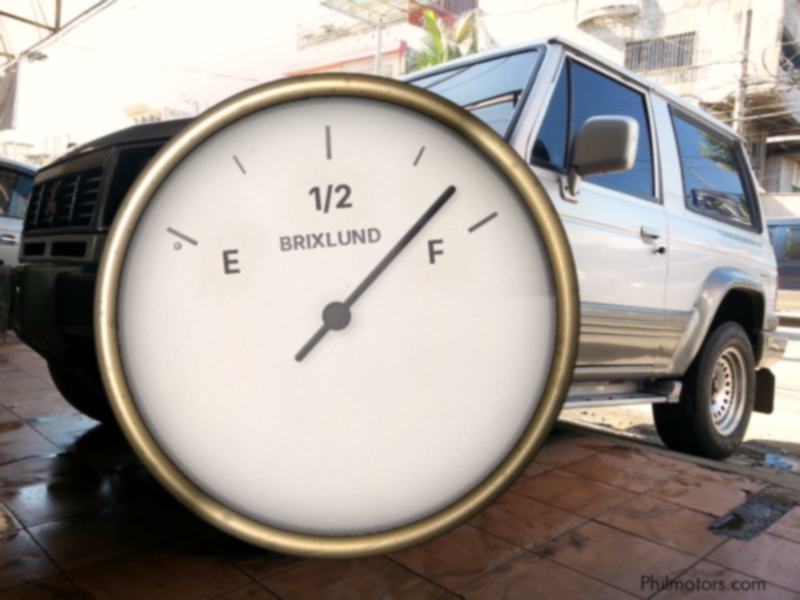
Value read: value=0.875
